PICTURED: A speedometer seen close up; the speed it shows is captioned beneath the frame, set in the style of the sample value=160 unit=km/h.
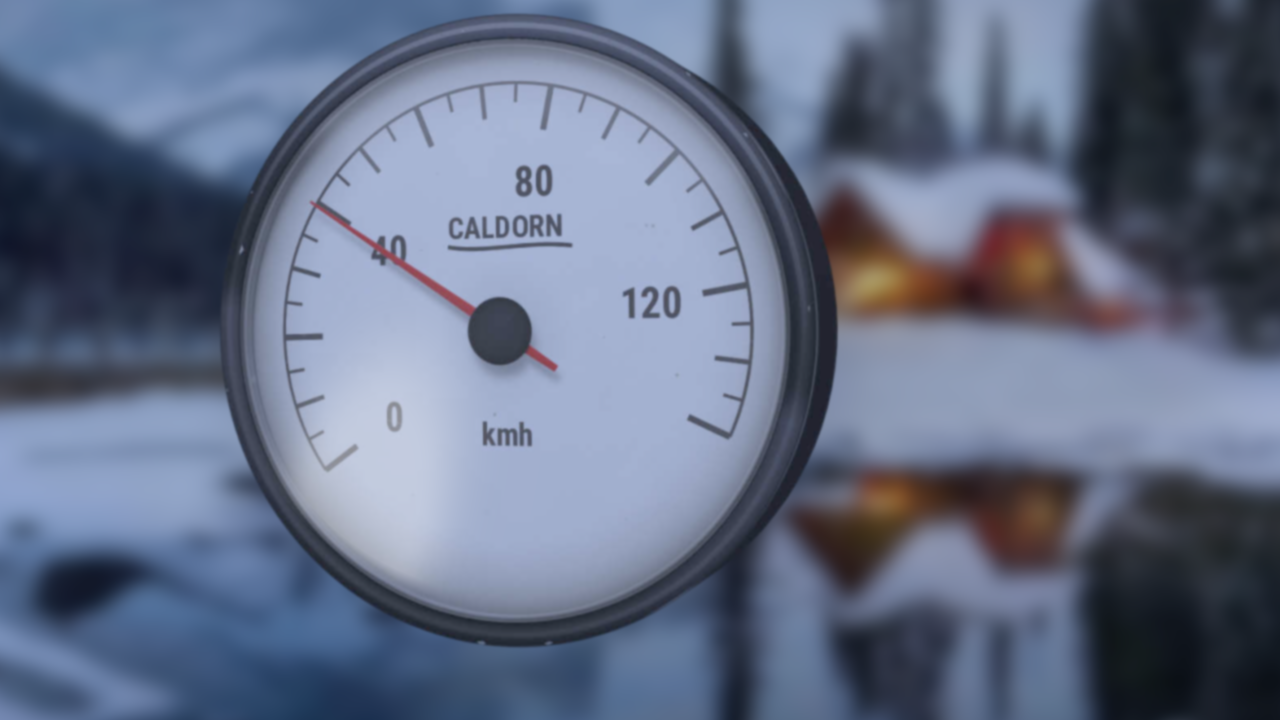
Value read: value=40 unit=km/h
